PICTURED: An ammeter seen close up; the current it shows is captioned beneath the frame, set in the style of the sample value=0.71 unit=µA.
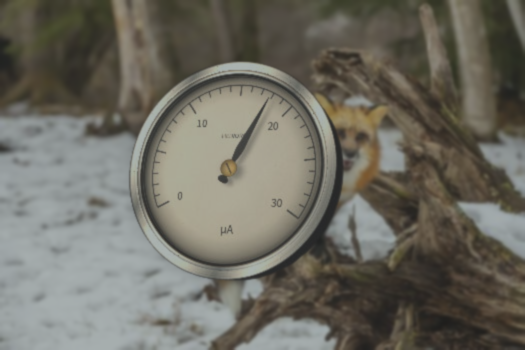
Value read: value=18 unit=µA
